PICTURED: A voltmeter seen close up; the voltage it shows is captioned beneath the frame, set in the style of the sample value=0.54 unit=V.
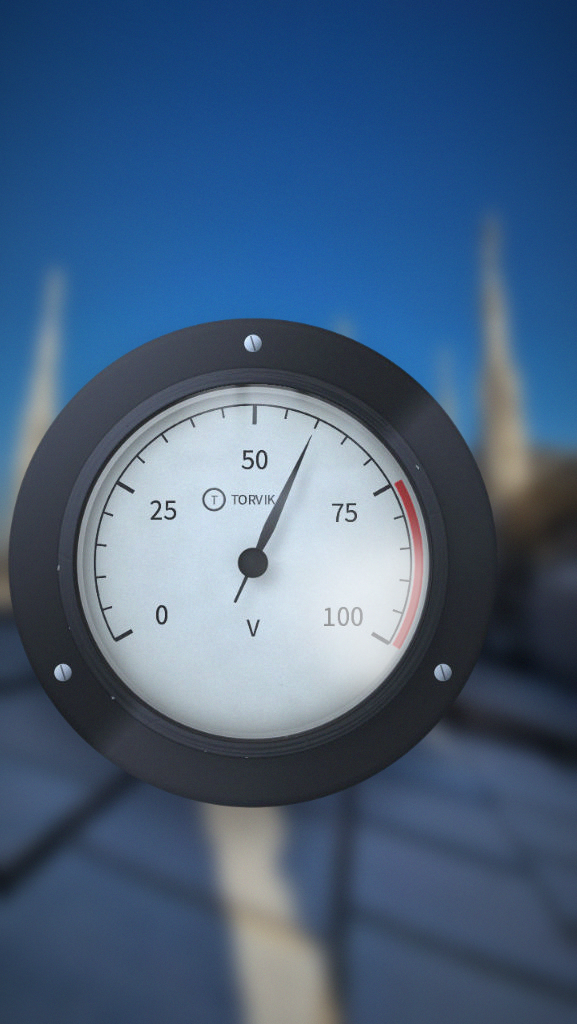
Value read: value=60 unit=V
